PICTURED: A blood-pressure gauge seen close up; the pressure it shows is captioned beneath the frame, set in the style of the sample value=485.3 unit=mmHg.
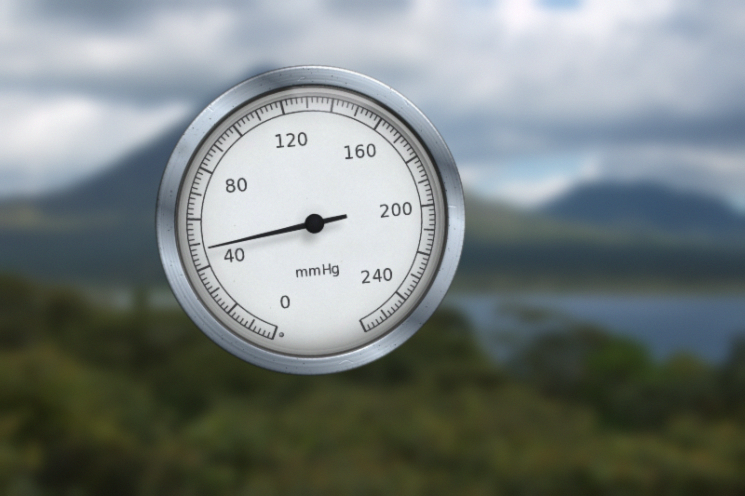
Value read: value=48 unit=mmHg
